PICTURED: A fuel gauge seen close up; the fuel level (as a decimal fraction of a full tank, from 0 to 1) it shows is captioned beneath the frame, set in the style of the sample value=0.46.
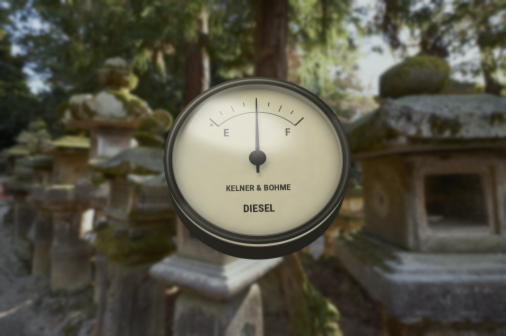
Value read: value=0.5
